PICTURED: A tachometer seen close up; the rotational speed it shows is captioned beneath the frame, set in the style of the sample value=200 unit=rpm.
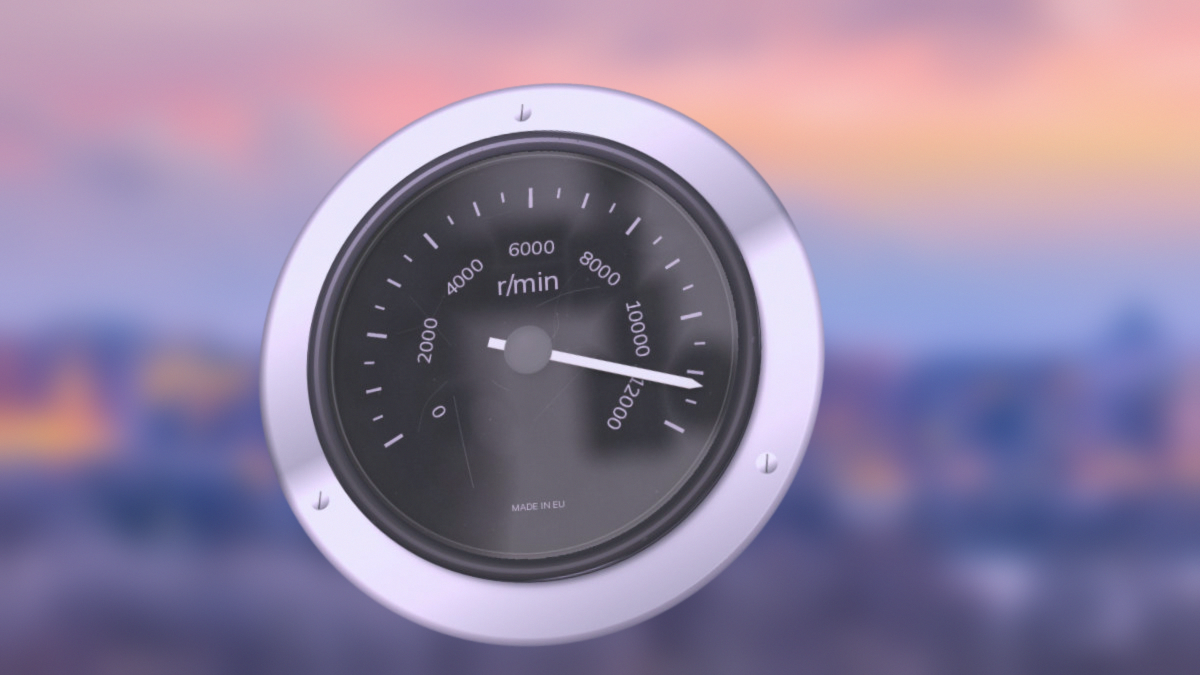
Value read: value=11250 unit=rpm
